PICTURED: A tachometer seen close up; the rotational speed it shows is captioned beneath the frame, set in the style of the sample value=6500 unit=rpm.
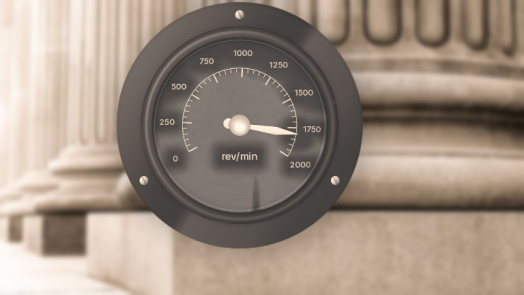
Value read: value=1800 unit=rpm
